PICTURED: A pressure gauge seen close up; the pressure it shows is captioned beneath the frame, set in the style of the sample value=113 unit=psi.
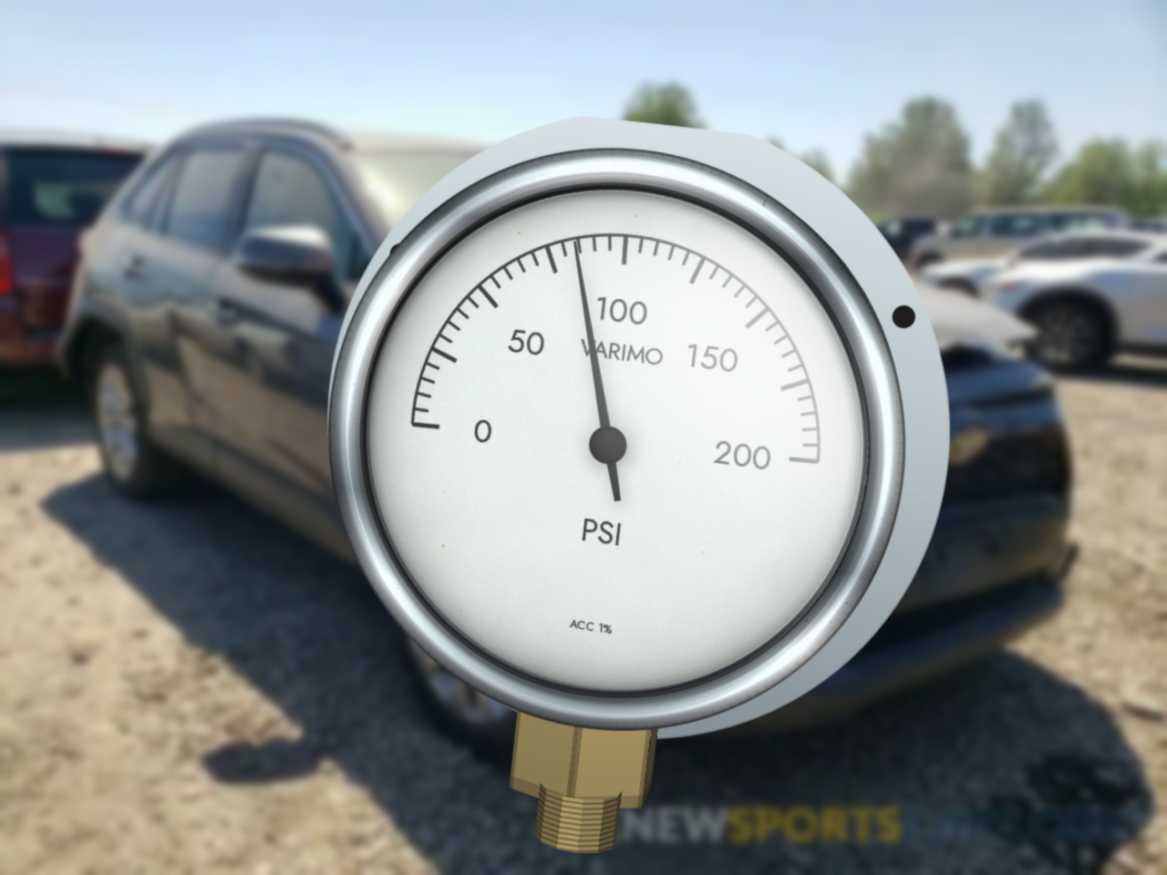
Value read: value=85 unit=psi
